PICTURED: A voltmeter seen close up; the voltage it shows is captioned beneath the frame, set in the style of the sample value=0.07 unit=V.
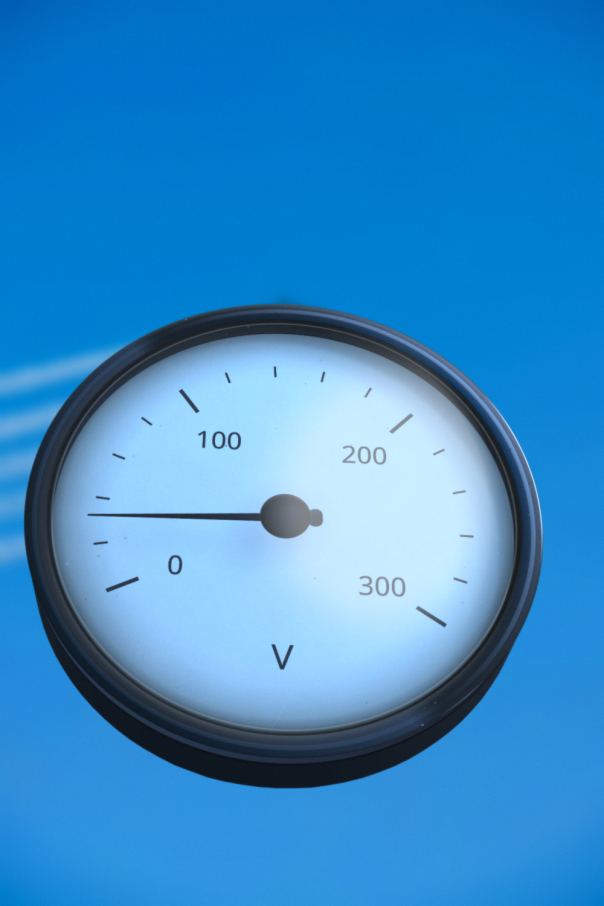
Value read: value=30 unit=V
